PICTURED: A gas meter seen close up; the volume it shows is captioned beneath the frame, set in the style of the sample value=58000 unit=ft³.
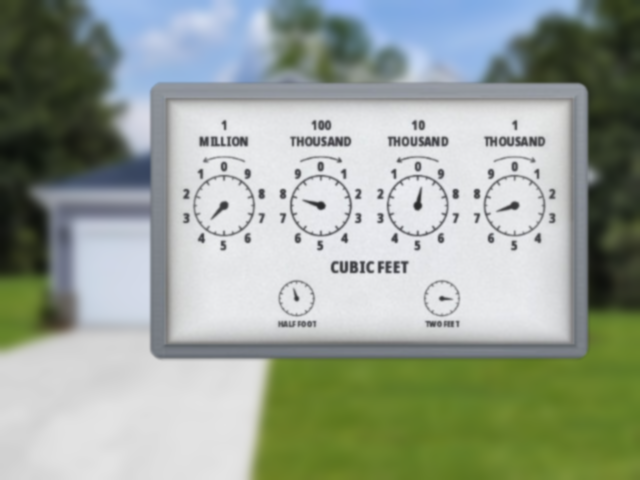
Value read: value=379700 unit=ft³
